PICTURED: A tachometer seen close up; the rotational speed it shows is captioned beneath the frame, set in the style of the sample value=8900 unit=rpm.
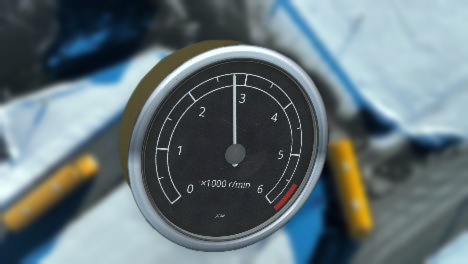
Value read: value=2750 unit=rpm
